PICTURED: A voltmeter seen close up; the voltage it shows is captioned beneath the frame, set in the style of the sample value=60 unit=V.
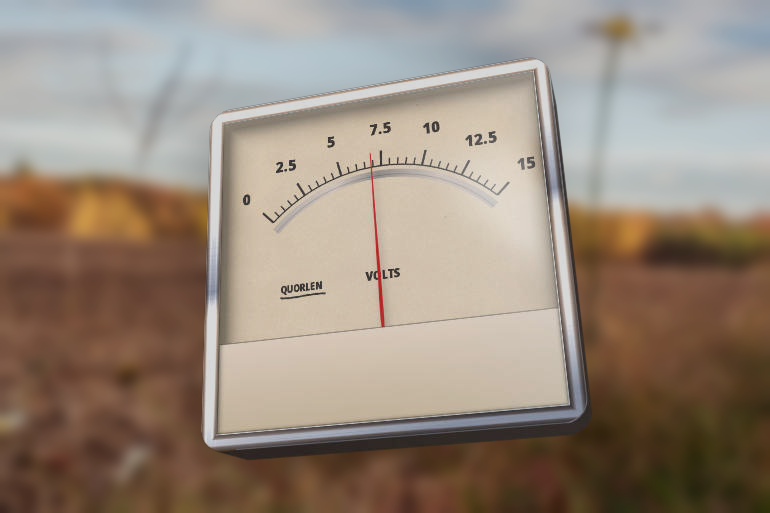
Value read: value=7 unit=V
